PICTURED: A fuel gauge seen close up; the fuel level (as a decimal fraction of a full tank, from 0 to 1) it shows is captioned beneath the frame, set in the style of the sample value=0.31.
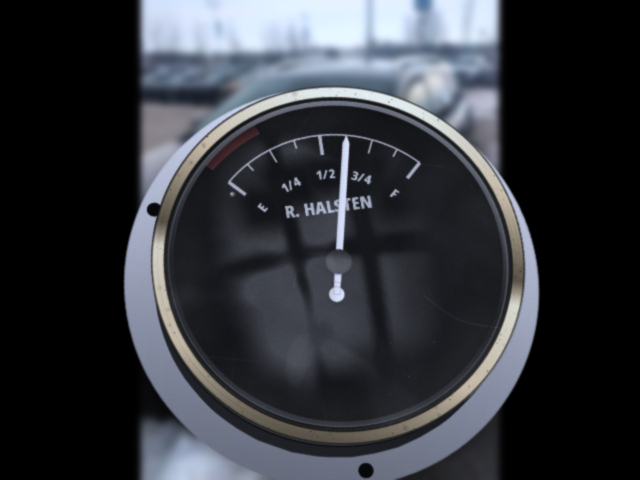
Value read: value=0.625
